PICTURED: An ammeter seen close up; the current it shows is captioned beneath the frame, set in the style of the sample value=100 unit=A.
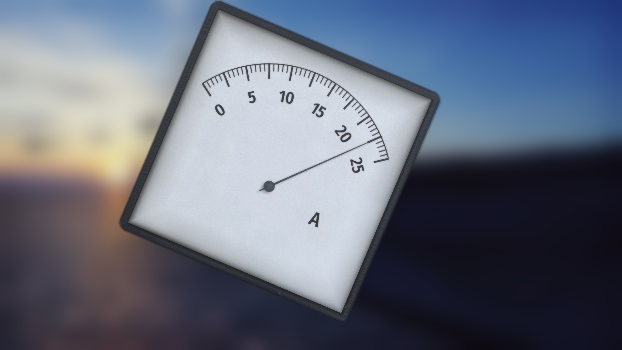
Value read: value=22.5 unit=A
